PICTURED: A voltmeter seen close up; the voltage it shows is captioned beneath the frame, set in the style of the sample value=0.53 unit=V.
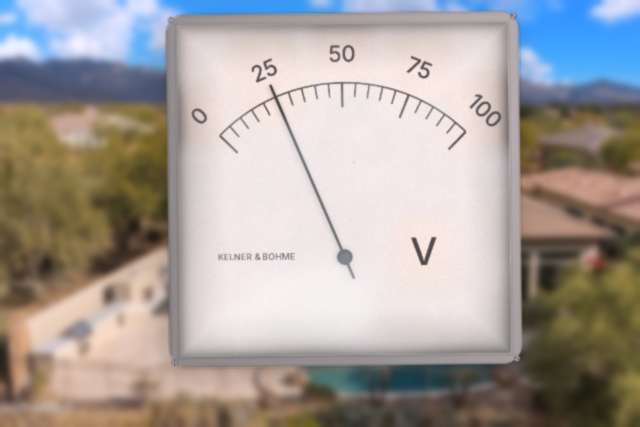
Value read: value=25 unit=V
